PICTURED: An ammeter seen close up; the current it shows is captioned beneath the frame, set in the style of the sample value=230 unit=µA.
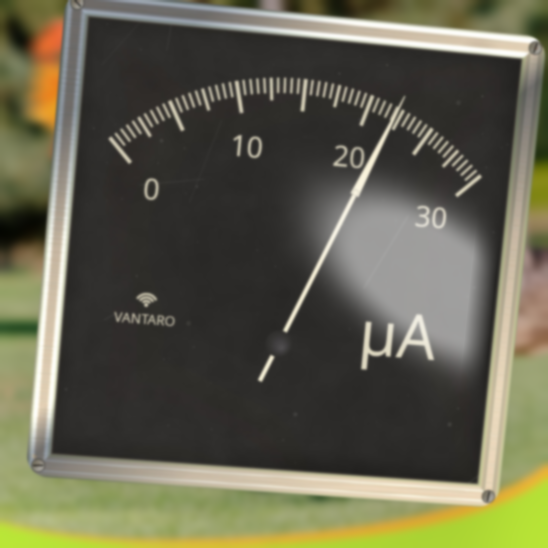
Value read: value=22 unit=µA
